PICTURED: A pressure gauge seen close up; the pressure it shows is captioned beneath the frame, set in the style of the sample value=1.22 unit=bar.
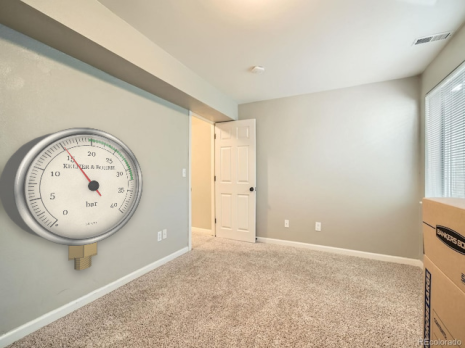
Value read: value=15 unit=bar
